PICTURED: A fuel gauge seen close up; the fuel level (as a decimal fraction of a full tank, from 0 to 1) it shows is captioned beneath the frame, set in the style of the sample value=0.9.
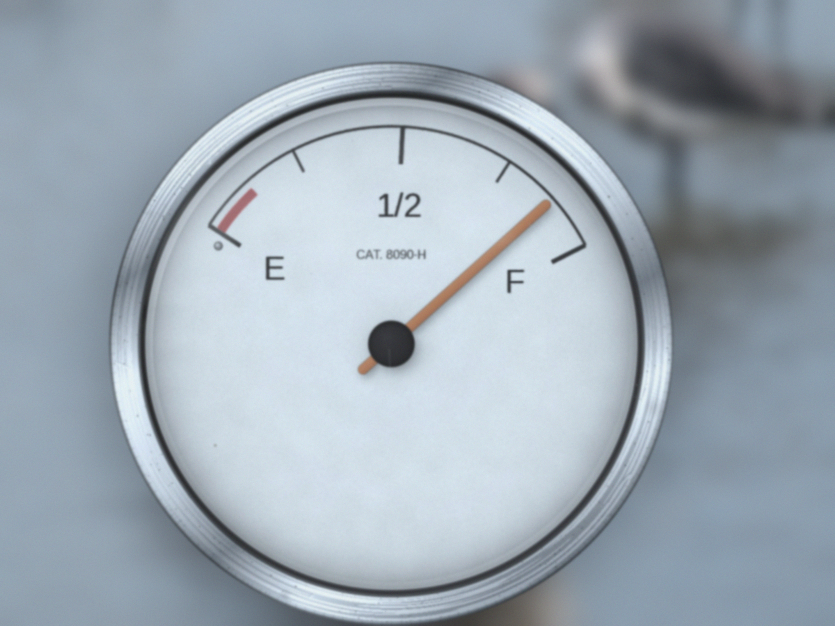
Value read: value=0.875
